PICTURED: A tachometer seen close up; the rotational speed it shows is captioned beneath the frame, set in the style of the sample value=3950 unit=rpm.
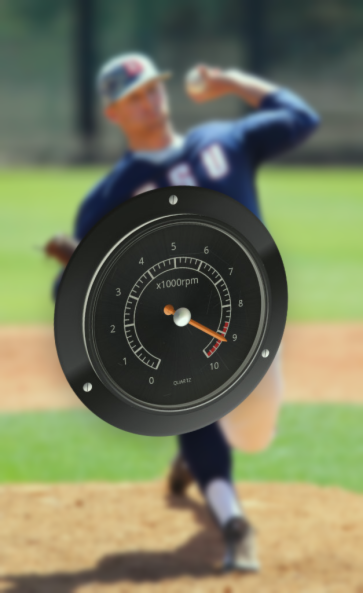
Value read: value=9200 unit=rpm
